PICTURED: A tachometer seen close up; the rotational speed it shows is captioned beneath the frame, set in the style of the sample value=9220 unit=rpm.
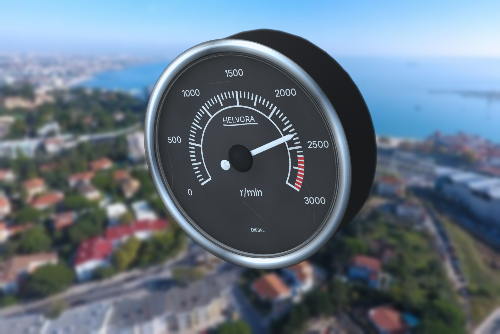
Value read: value=2350 unit=rpm
